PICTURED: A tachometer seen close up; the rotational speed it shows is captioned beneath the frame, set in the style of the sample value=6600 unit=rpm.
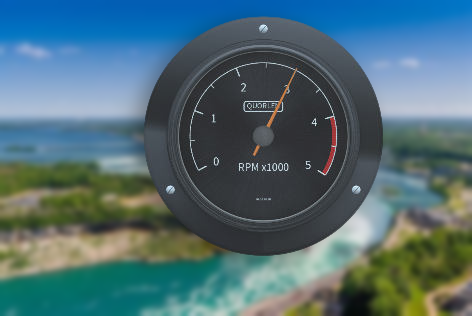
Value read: value=3000 unit=rpm
